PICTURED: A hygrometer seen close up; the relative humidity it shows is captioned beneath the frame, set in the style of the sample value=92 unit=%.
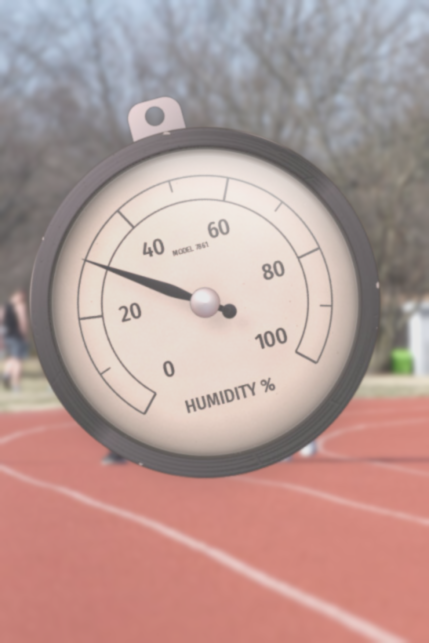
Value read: value=30 unit=%
